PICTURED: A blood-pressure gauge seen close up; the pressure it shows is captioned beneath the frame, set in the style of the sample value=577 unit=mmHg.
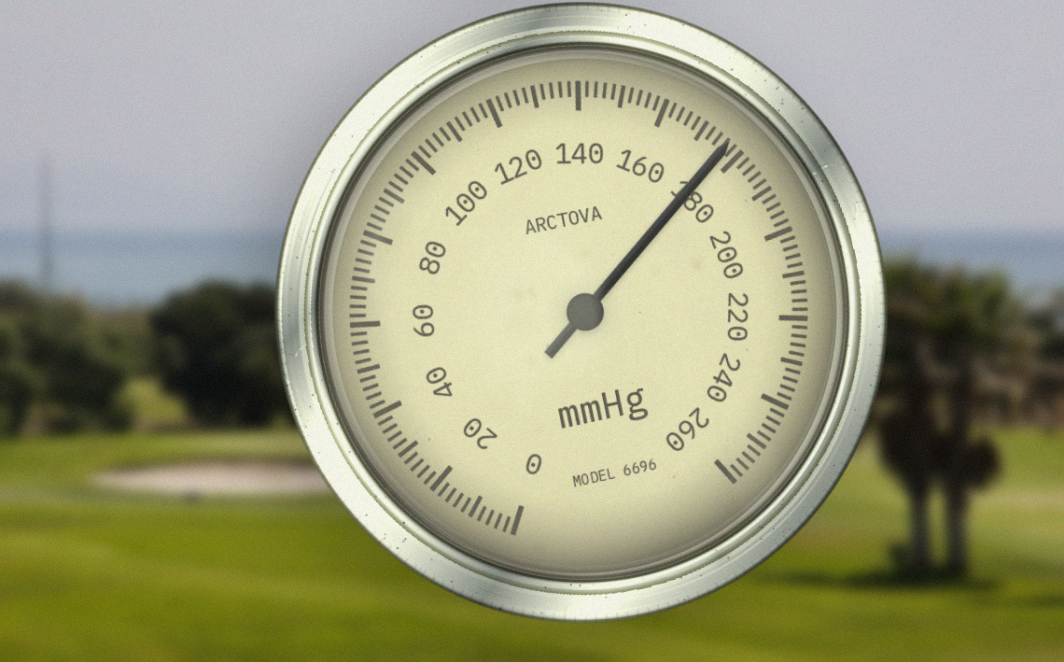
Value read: value=176 unit=mmHg
